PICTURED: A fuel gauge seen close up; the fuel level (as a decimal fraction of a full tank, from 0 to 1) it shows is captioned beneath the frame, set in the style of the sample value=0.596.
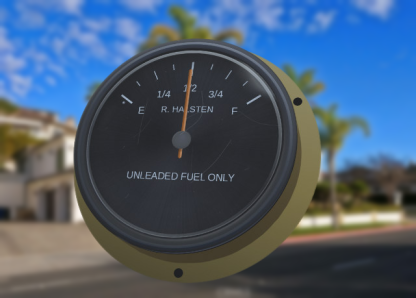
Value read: value=0.5
